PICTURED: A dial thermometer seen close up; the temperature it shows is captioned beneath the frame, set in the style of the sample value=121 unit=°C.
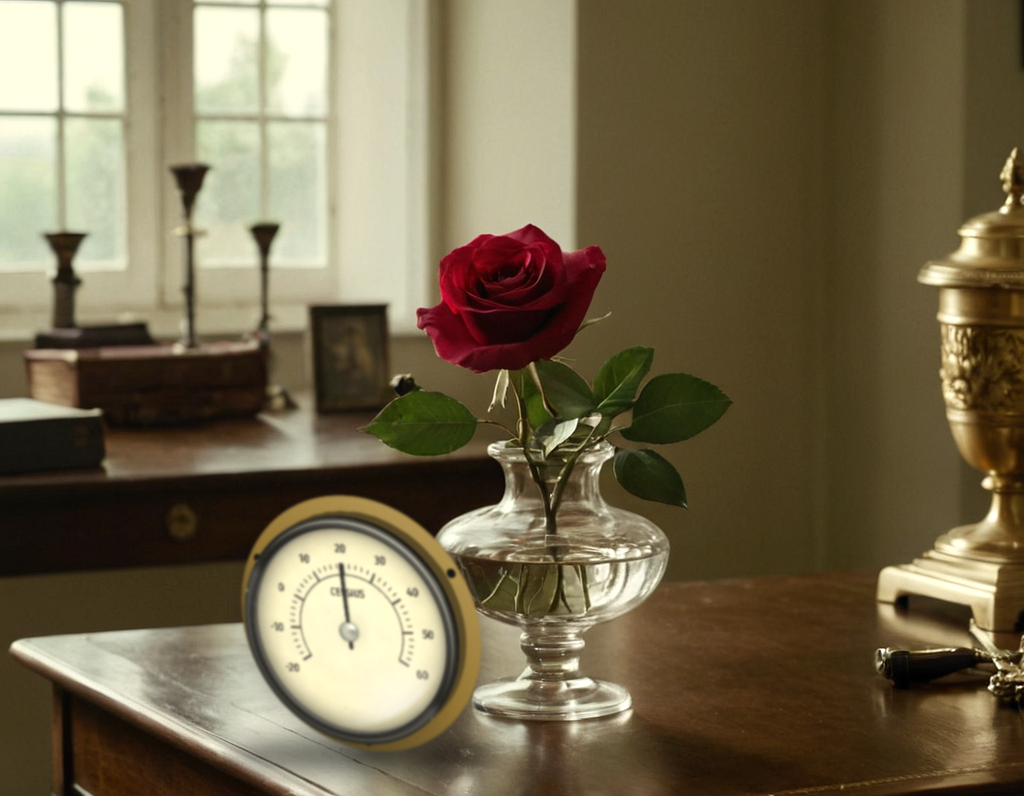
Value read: value=20 unit=°C
